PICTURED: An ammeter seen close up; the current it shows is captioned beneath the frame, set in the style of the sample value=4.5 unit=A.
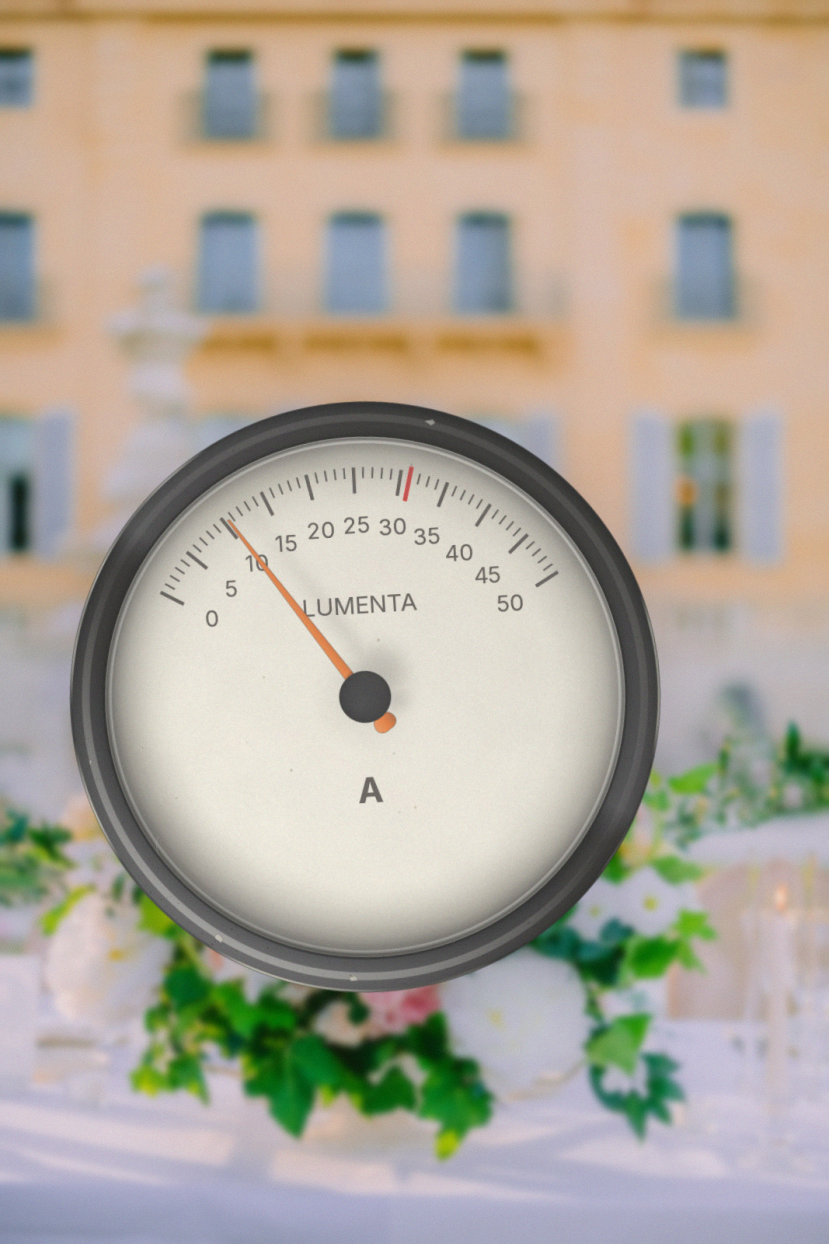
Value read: value=10.5 unit=A
